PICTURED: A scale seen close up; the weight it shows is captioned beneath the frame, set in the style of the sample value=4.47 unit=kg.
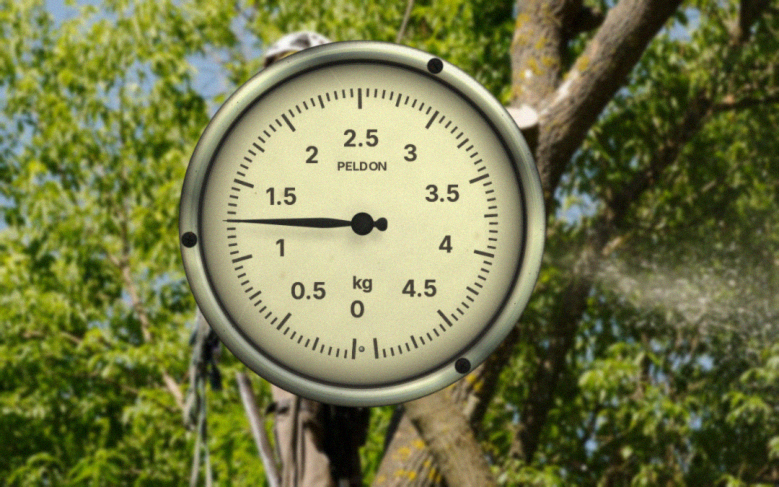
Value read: value=1.25 unit=kg
